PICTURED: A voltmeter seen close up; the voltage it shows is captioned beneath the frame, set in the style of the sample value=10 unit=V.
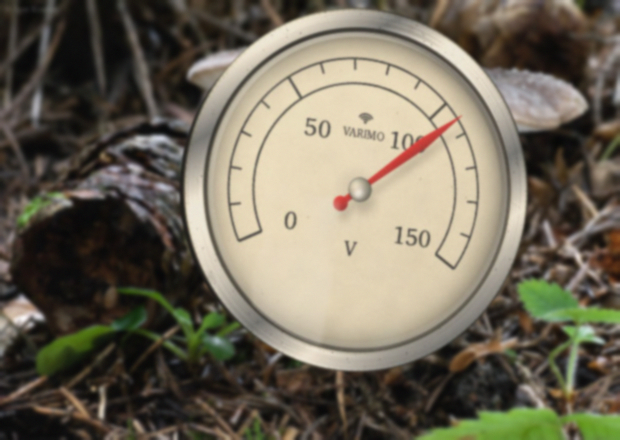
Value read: value=105 unit=V
